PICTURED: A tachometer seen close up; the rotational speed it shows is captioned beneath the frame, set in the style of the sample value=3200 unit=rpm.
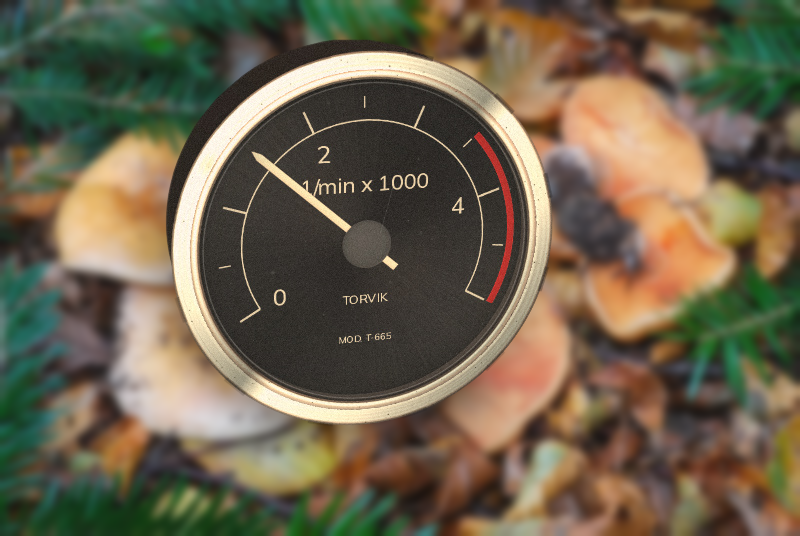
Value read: value=1500 unit=rpm
